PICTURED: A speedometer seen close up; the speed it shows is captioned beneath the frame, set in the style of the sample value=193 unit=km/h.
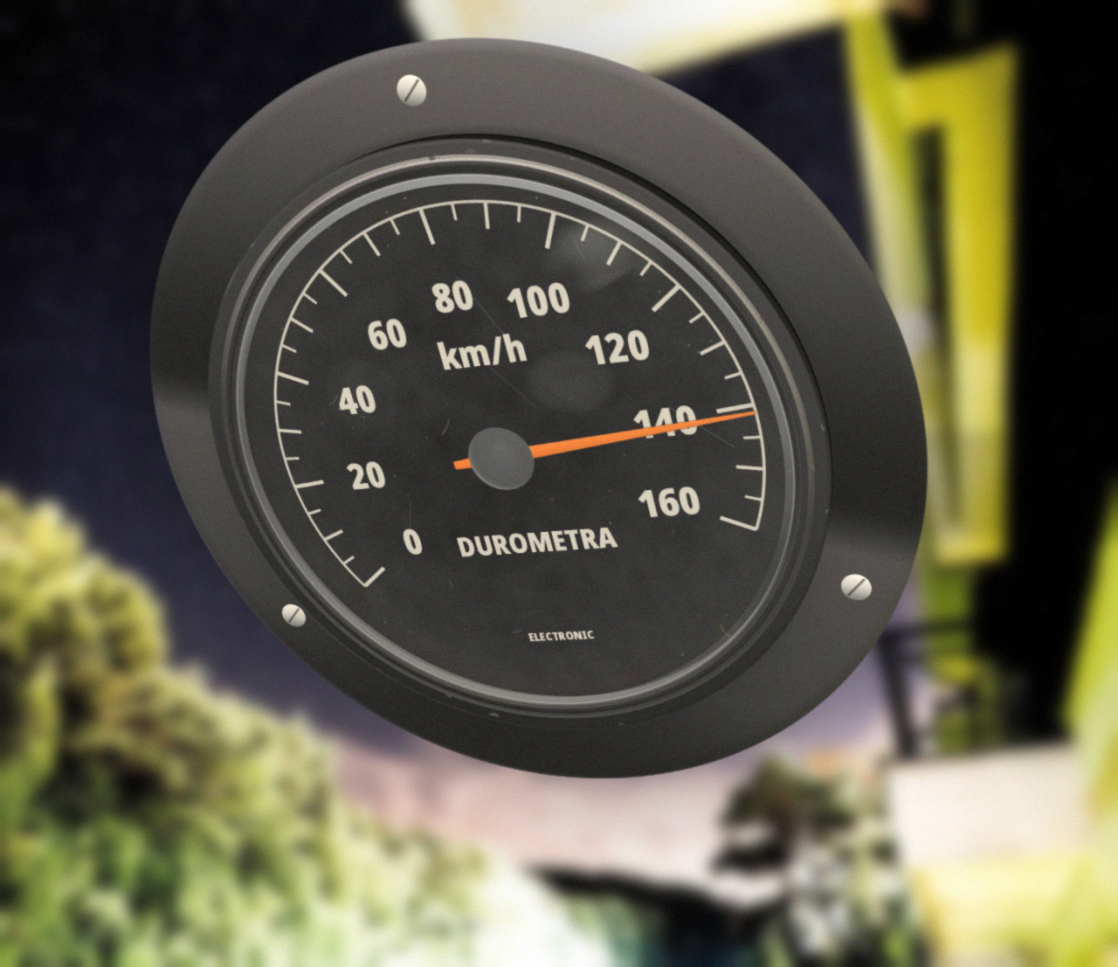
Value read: value=140 unit=km/h
